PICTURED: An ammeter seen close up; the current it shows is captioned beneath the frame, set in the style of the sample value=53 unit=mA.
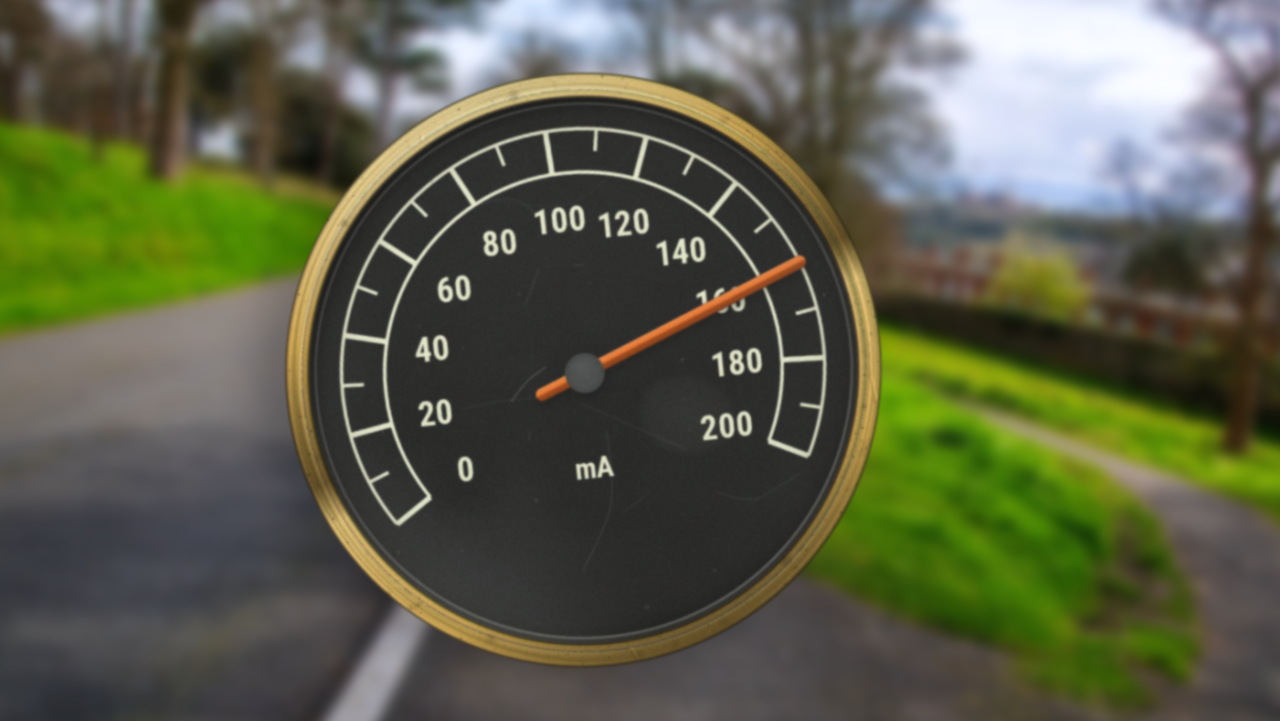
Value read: value=160 unit=mA
